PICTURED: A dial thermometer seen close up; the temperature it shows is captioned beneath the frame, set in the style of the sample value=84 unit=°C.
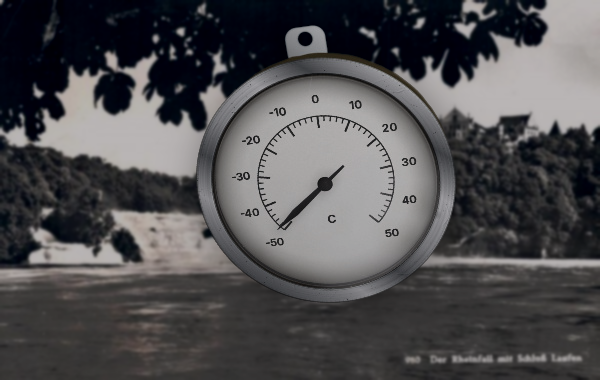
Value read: value=-48 unit=°C
